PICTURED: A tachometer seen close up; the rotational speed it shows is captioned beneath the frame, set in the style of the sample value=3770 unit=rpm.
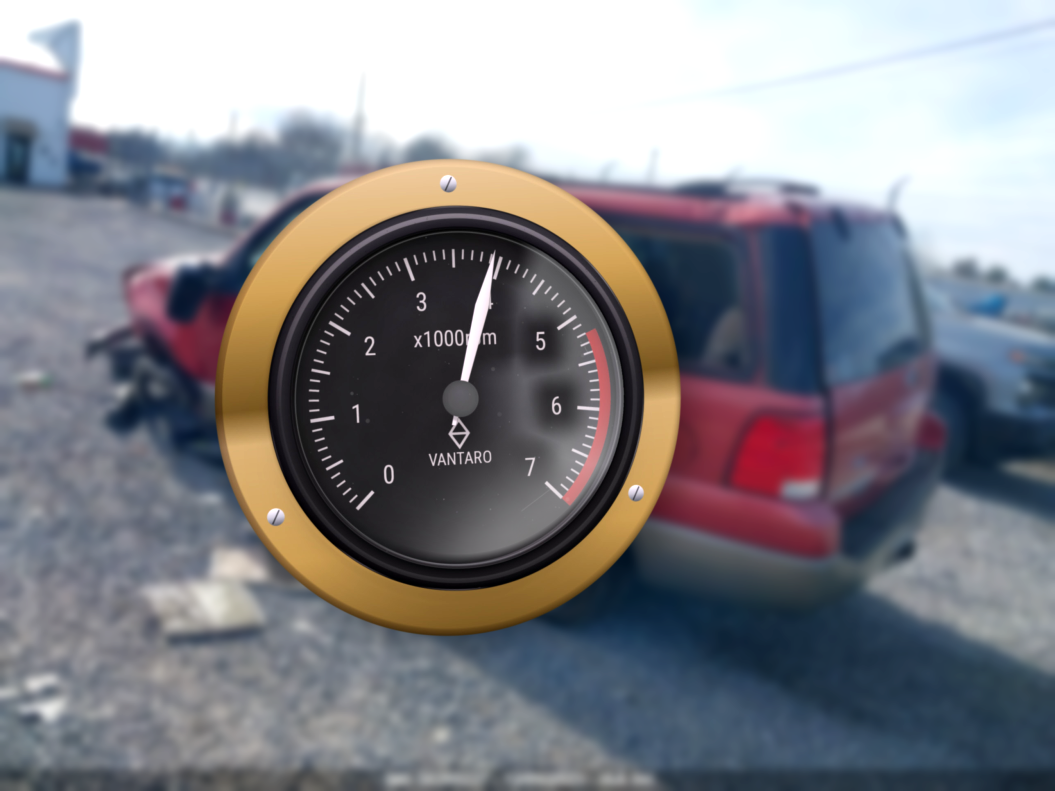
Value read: value=3900 unit=rpm
